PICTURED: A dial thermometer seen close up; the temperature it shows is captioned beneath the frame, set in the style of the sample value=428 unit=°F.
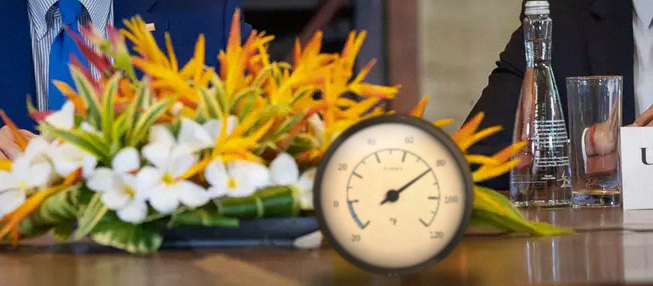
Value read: value=80 unit=°F
